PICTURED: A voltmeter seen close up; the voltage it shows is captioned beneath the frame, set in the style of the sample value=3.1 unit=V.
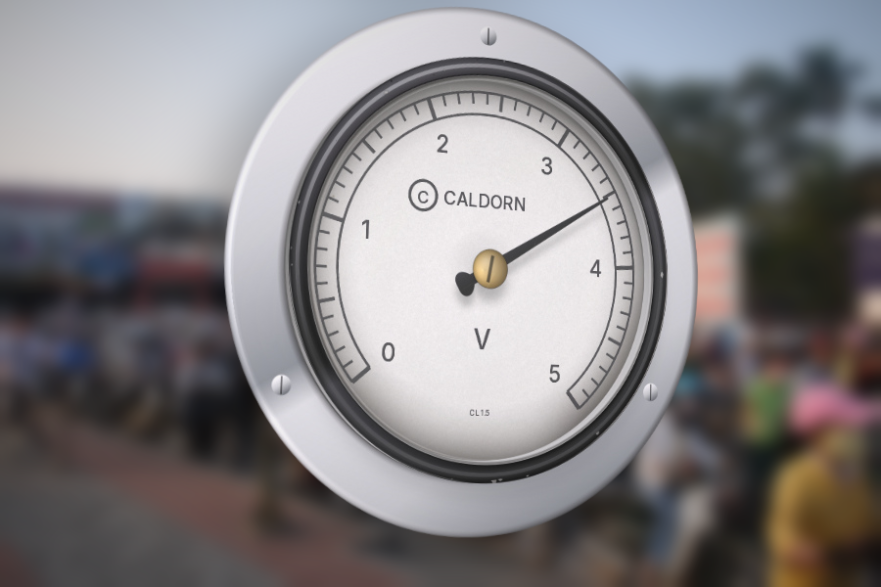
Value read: value=3.5 unit=V
